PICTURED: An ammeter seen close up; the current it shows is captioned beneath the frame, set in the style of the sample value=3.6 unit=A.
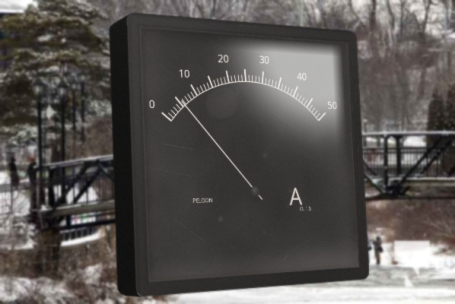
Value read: value=5 unit=A
